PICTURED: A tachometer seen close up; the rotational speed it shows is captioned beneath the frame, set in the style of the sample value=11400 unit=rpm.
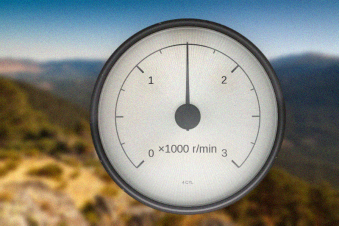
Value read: value=1500 unit=rpm
